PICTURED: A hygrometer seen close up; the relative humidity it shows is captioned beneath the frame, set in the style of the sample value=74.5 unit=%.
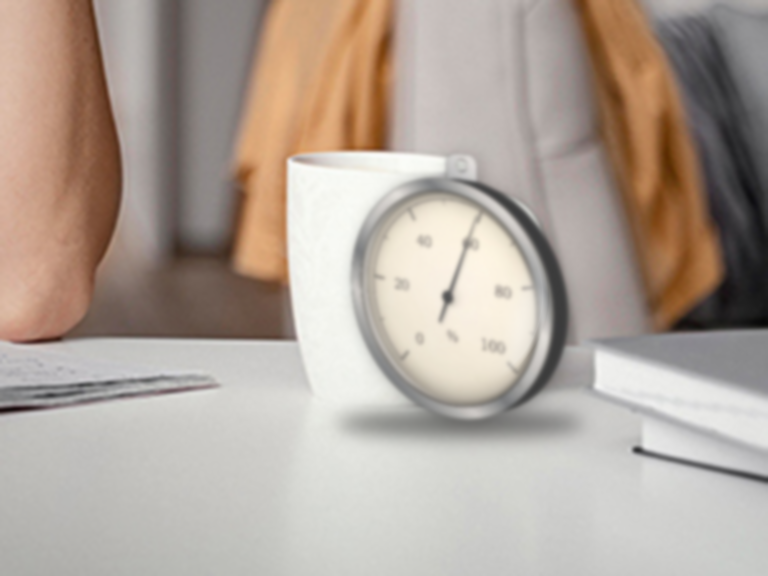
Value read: value=60 unit=%
